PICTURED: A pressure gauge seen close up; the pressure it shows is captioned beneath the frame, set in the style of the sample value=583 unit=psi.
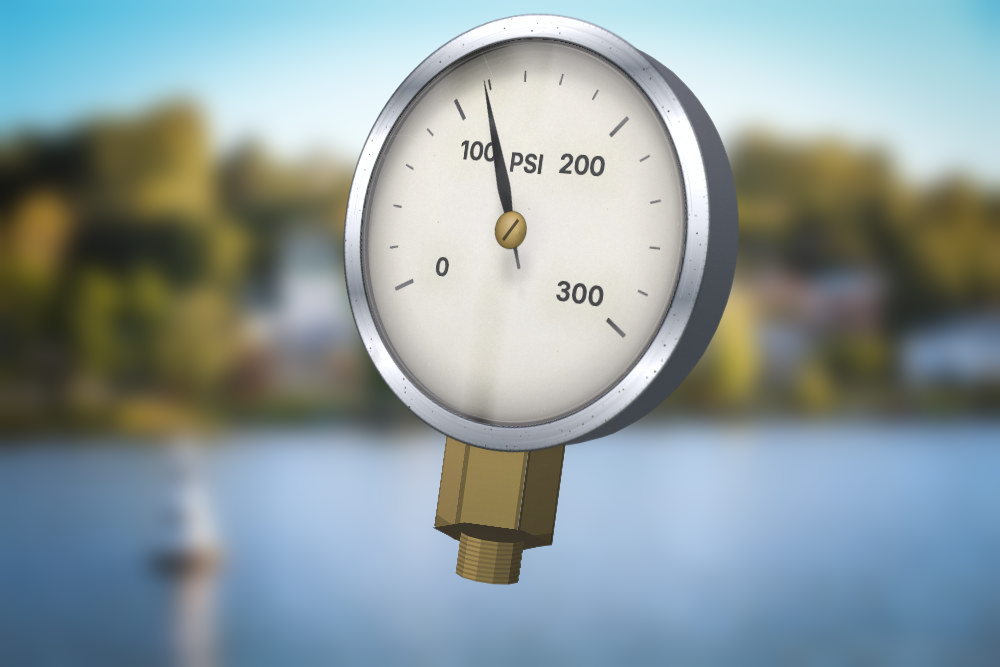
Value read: value=120 unit=psi
